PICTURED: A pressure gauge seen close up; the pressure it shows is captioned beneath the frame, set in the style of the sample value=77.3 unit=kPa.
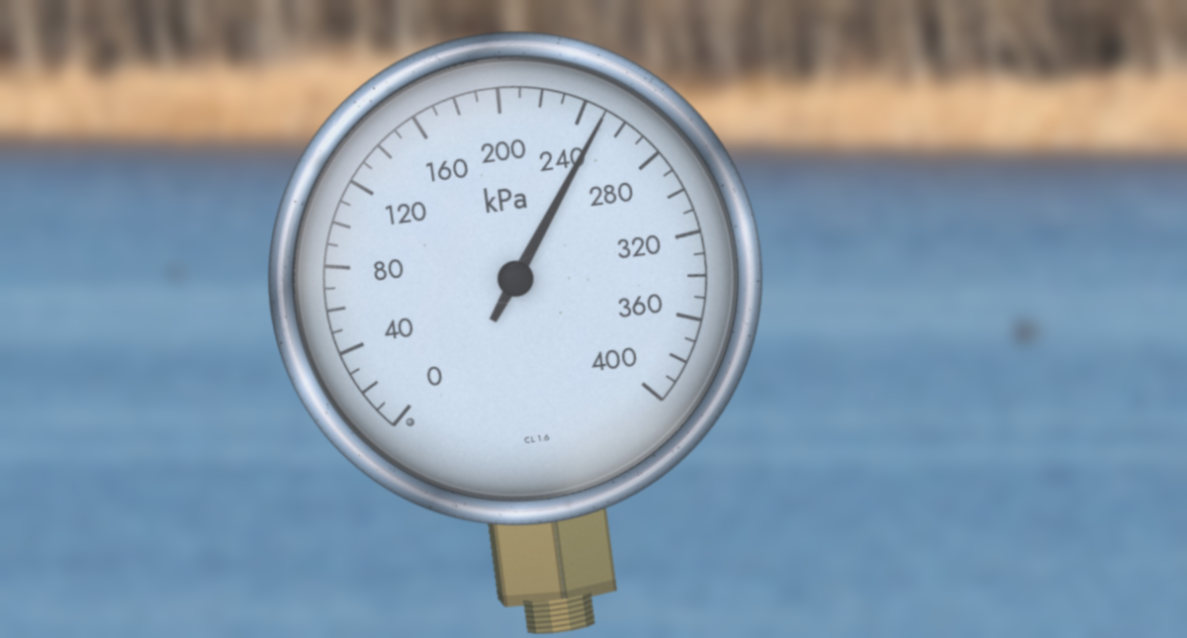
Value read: value=250 unit=kPa
